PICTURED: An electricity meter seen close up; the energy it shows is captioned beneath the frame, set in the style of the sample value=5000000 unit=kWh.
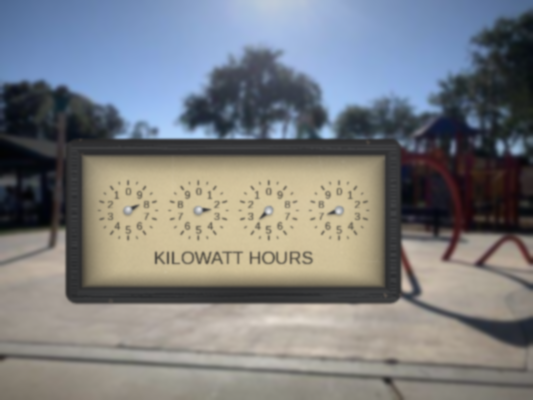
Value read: value=8237 unit=kWh
